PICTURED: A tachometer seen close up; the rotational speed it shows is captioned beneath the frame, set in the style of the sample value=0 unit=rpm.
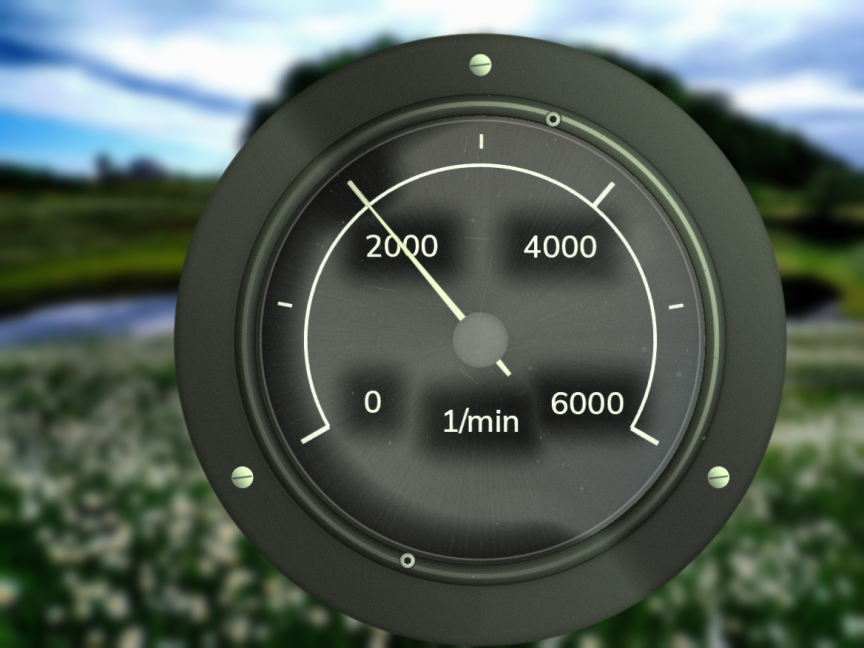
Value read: value=2000 unit=rpm
